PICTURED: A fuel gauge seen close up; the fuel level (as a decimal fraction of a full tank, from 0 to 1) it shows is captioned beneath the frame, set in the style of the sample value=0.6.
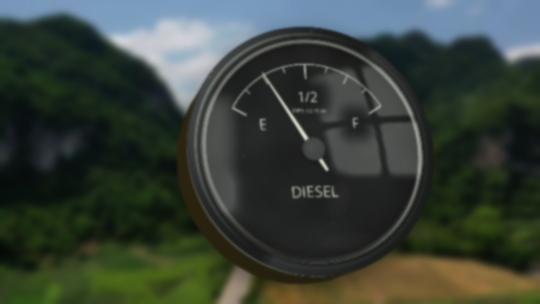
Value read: value=0.25
